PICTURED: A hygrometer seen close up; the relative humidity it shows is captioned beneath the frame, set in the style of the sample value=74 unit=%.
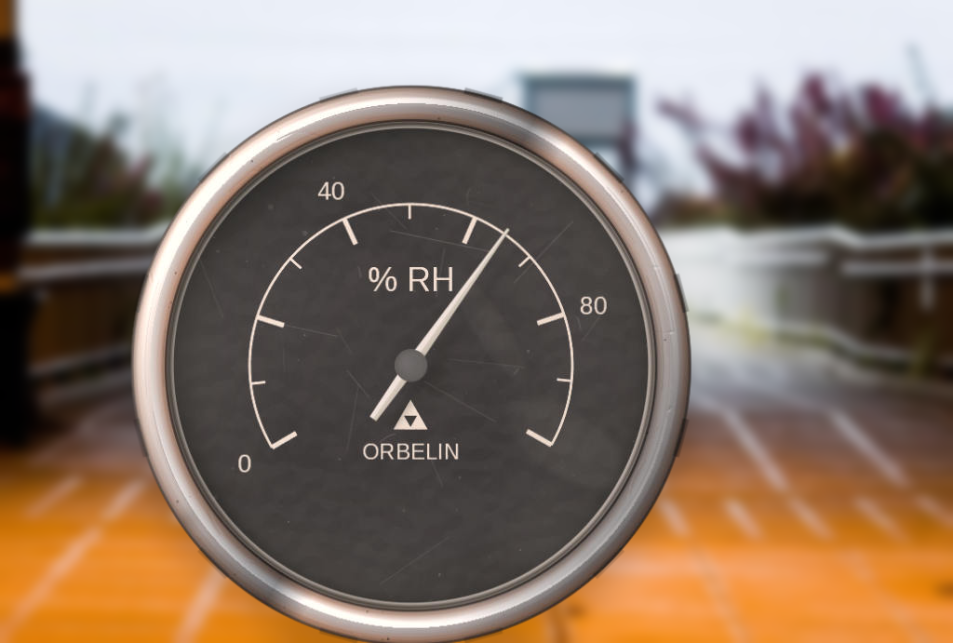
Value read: value=65 unit=%
